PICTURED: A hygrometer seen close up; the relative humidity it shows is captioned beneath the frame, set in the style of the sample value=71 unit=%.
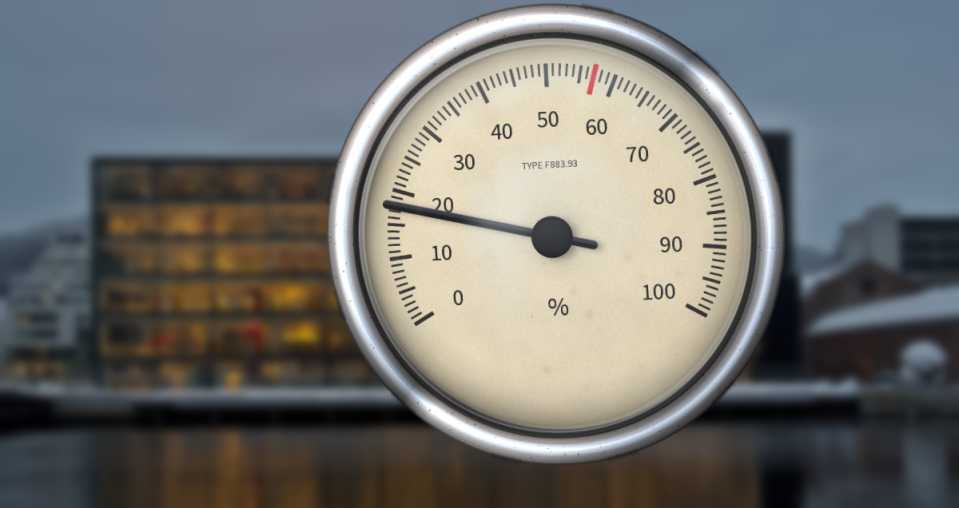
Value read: value=18 unit=%
